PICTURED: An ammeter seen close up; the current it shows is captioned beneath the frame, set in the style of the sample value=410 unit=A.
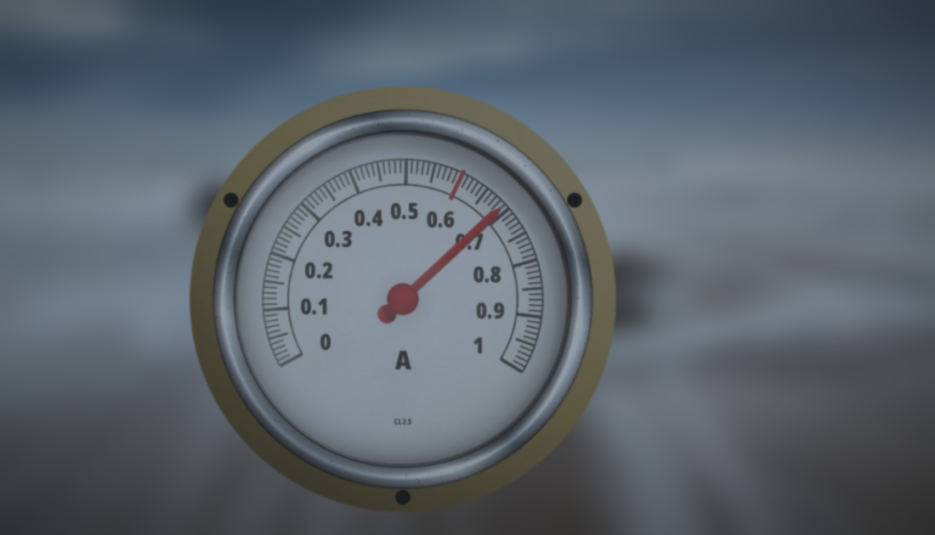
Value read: value=0.69 unit=A
